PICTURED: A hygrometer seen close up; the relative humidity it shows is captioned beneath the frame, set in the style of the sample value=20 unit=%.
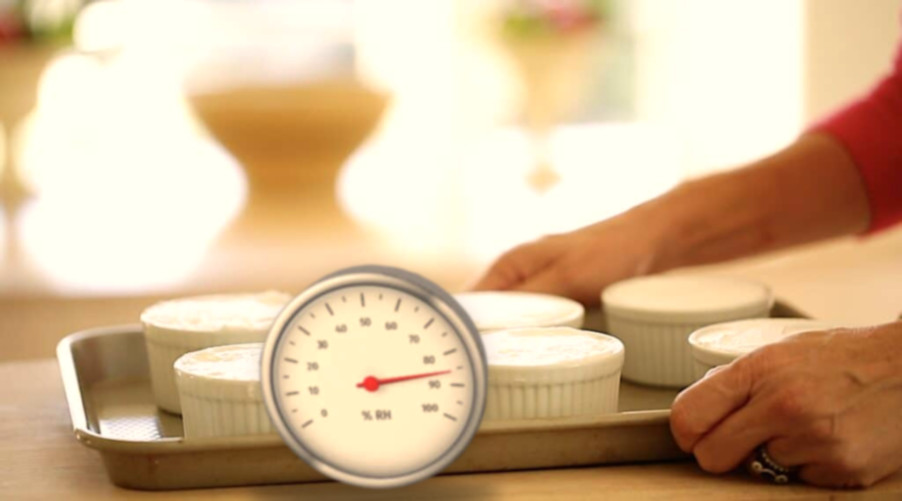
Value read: value=85 unit=%
